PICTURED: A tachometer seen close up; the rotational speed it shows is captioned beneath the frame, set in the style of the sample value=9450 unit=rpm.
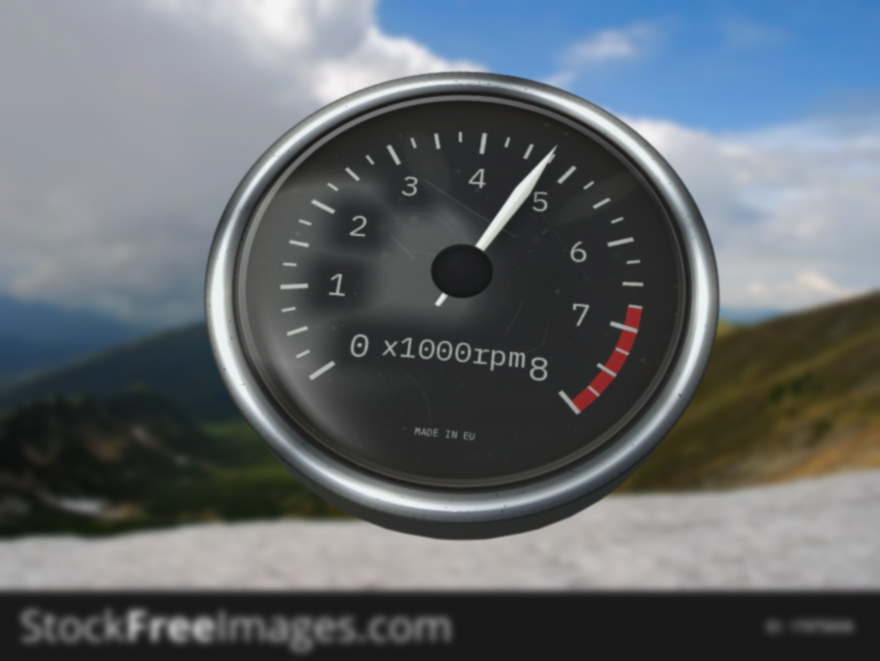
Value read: value=4750 unit=rpm
